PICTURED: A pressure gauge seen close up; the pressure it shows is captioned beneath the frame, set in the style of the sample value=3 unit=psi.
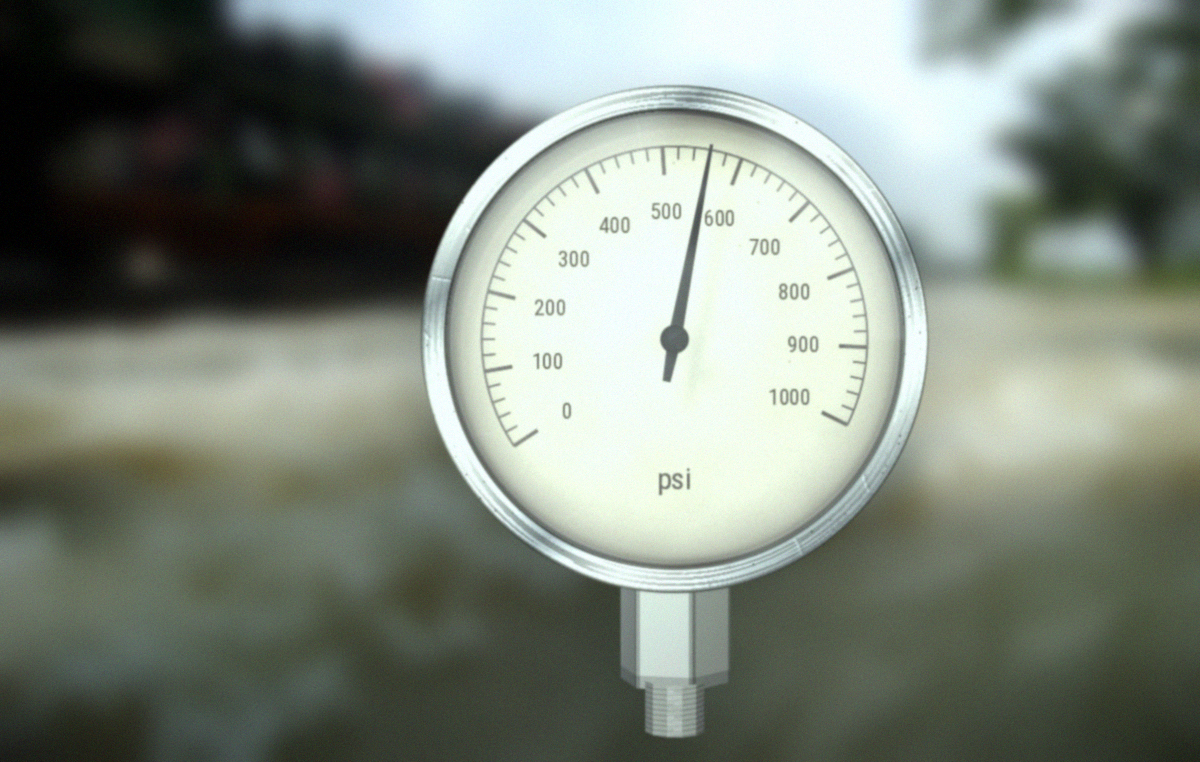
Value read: value=560 unit=psi
